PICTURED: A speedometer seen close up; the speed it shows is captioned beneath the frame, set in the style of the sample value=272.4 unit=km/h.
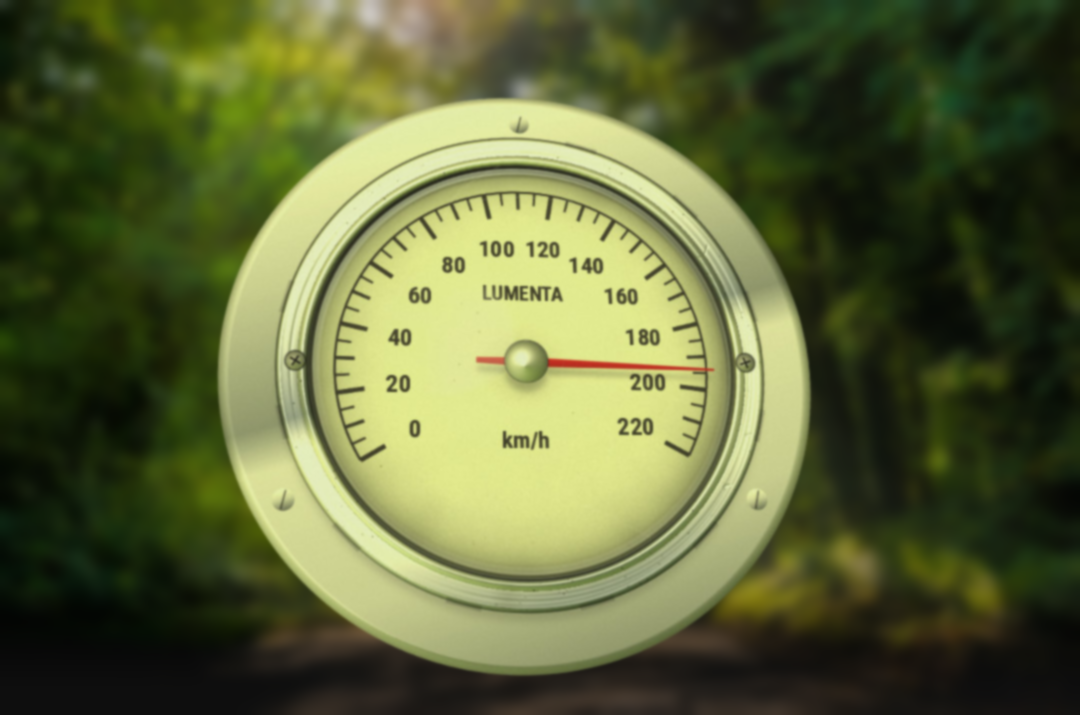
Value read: value=195 unit=km/h
